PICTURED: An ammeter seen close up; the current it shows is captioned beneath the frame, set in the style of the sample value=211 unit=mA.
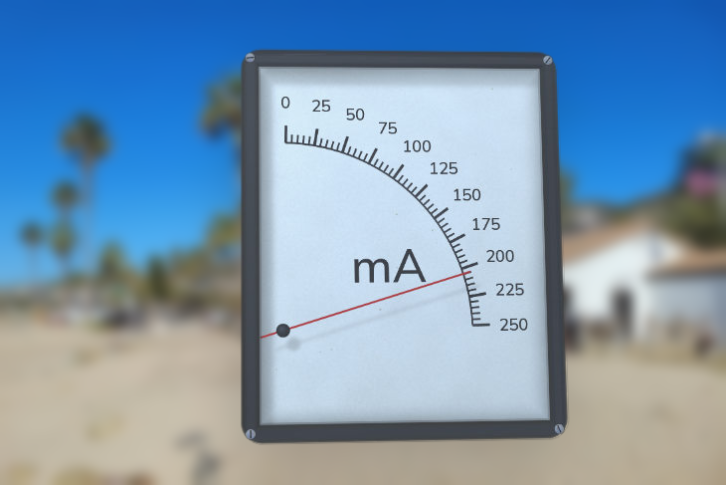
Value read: value=205 unit=mA
